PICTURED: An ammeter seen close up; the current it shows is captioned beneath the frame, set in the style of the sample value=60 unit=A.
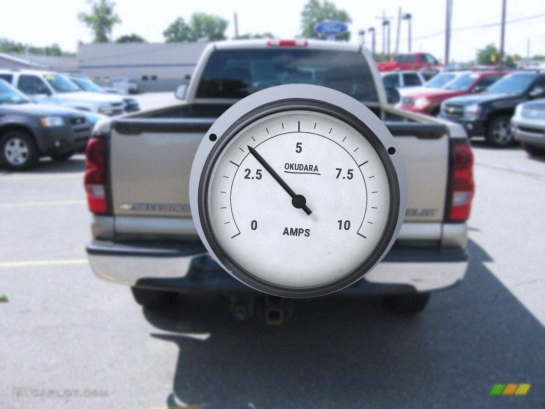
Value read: value=3.25 unit=A
